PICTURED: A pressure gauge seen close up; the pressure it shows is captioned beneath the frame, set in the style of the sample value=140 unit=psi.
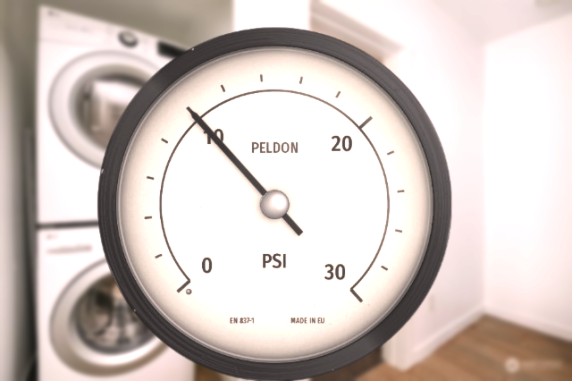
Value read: value=10 unit=psi
